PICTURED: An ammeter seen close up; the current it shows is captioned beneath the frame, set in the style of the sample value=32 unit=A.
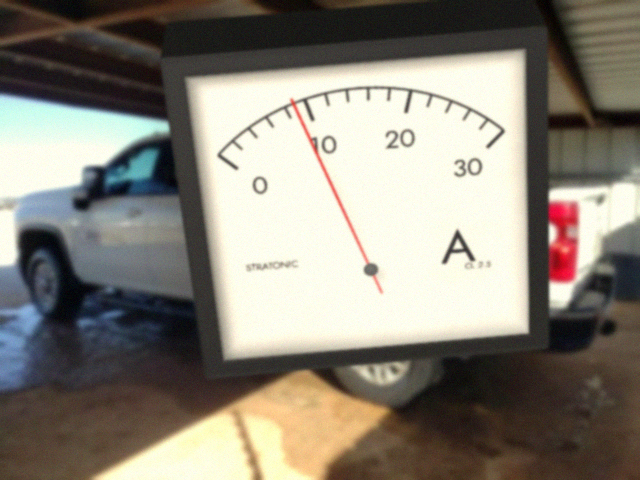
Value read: value=9 unit=A
